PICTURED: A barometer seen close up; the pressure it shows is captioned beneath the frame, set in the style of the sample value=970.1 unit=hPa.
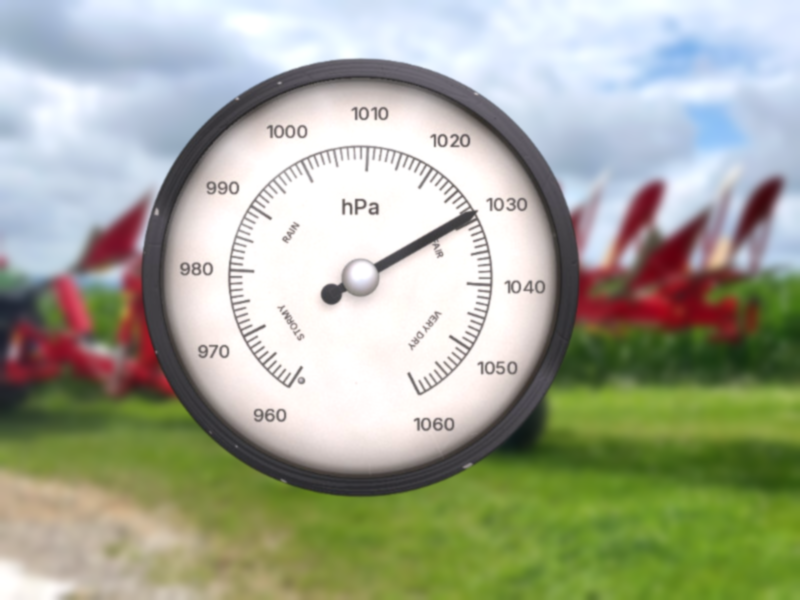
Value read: value=1029 unit=hPa
